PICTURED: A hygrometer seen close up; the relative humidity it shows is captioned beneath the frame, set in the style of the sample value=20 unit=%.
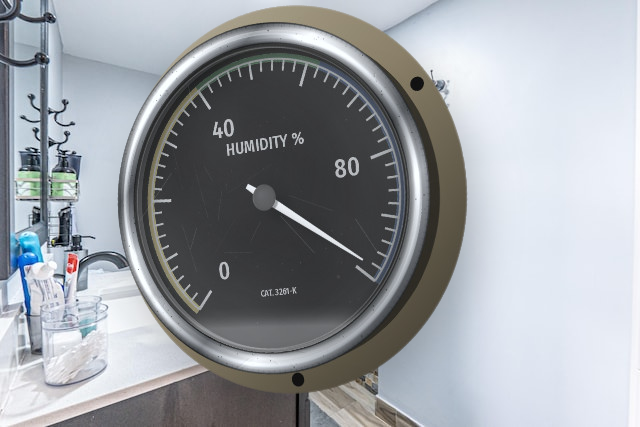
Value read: value=98 unit=%
